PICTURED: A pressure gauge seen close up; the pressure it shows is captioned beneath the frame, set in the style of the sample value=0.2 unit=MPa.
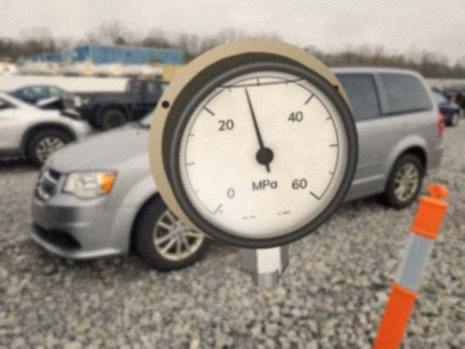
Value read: value=27.5 unit=MPa
